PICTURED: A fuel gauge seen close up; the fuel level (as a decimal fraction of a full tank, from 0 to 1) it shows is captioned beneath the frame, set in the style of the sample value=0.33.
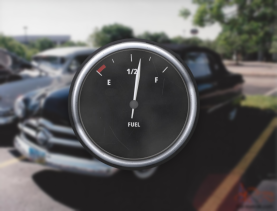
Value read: value=0.625
